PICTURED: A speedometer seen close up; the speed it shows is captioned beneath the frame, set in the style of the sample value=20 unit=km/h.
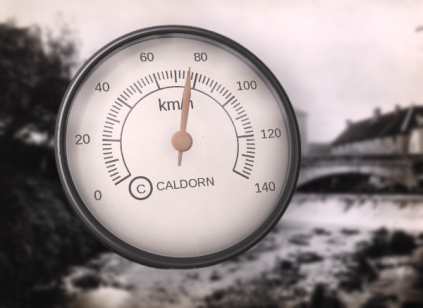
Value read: value=76 unit=km/h
